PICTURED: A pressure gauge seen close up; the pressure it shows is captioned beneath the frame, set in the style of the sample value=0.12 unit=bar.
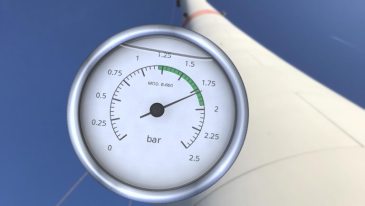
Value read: value=1.8 unit=bar
